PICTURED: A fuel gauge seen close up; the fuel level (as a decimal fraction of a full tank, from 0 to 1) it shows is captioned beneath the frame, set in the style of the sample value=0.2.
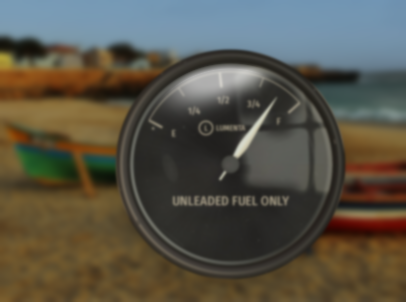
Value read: value=0.875
